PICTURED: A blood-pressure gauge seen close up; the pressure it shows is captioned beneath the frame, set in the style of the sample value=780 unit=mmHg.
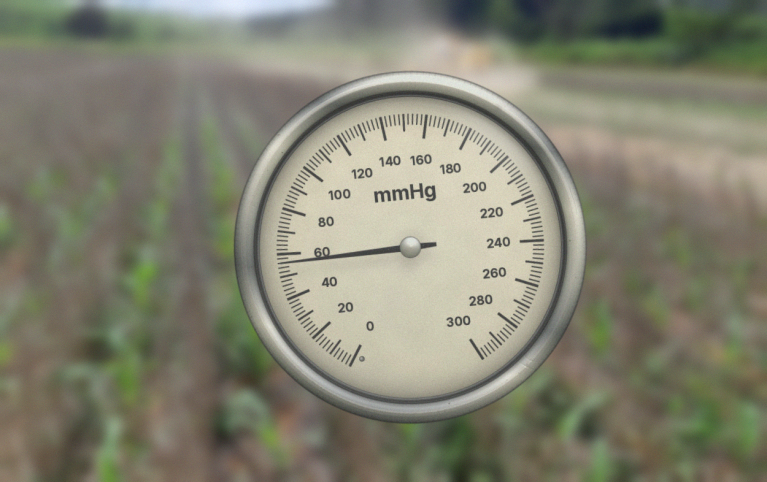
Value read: value=56 unit=mmHg
